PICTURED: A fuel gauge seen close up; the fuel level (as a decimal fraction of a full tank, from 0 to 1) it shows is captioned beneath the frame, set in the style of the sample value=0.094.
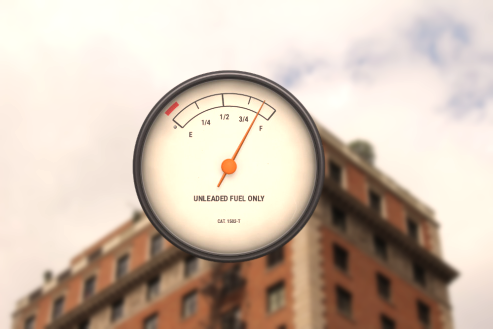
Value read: value=0.875
